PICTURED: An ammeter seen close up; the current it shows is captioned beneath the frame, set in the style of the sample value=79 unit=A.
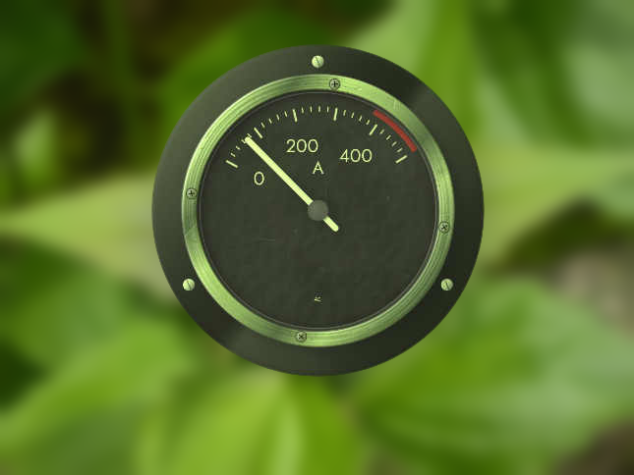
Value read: value=70 unit=A
